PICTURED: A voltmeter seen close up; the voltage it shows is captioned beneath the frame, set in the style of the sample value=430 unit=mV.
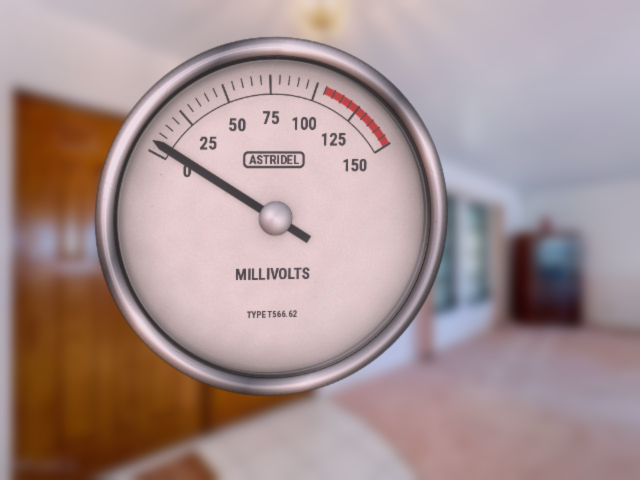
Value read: value=5 unit=mV
